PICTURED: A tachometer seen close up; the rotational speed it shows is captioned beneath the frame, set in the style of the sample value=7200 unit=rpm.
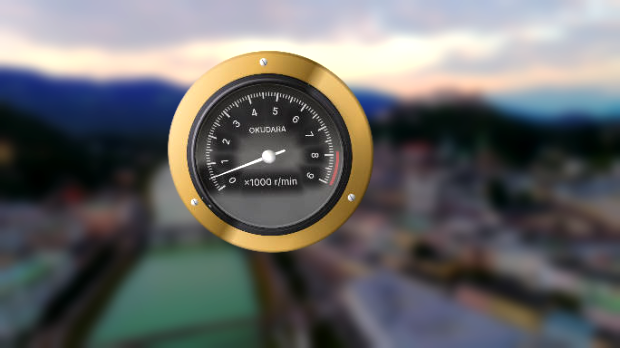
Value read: value=500 unit=rpm
